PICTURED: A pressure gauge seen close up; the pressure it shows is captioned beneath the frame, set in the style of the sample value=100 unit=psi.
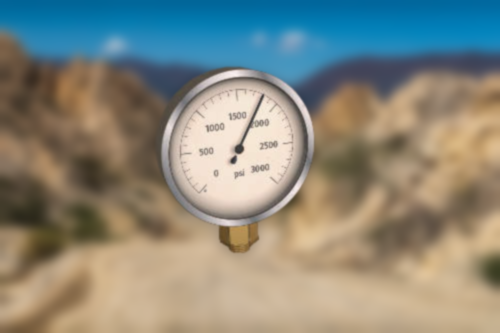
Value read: value=1800 unit=psi
